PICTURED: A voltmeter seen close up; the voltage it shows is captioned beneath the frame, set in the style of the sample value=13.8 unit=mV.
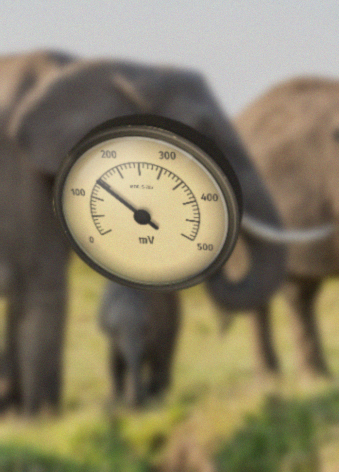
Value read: value=150 unit=mV
